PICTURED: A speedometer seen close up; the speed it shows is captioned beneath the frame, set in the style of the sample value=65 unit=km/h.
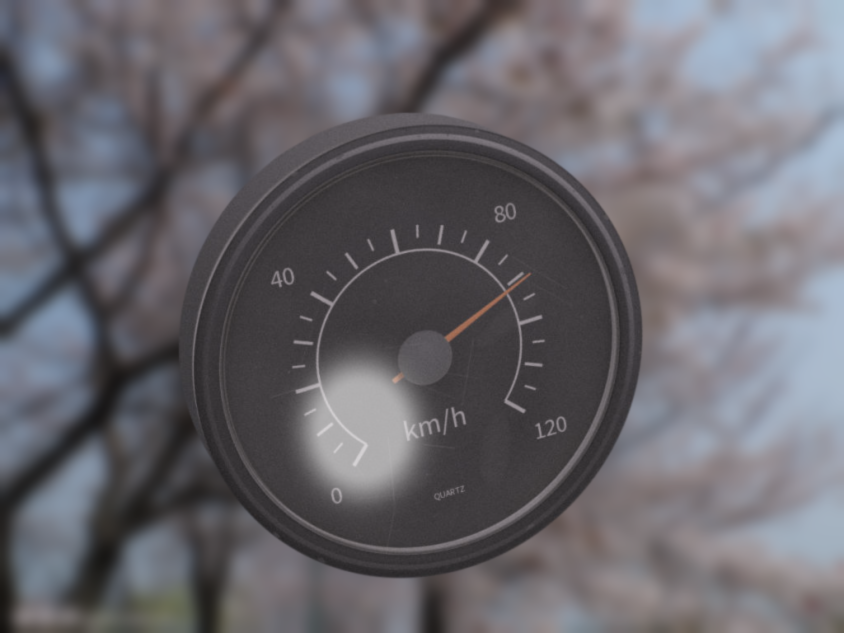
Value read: value=90 unit=km/h
